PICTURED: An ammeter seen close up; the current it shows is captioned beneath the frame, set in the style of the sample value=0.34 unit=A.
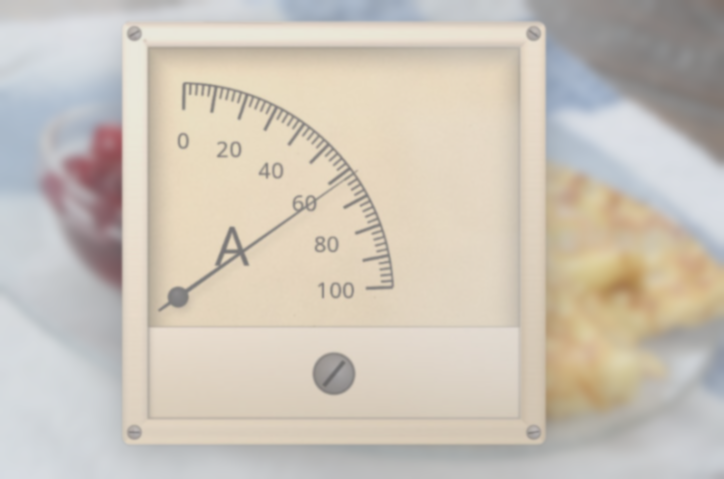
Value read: value=62 unit=A
